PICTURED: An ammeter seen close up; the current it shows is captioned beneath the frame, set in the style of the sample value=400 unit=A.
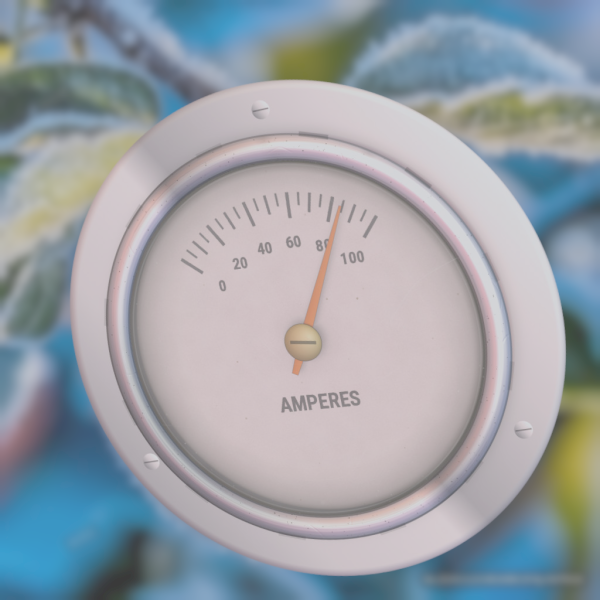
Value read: value=85 unit=A
